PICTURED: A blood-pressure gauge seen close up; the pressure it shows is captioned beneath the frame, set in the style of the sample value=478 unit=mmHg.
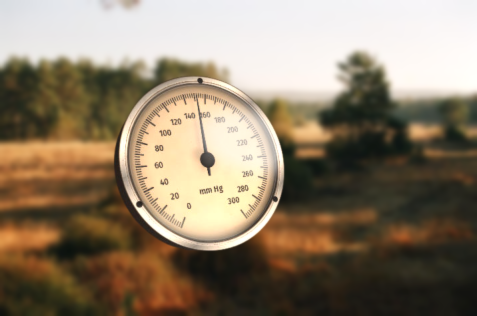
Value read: value=150 unit=mmHg
